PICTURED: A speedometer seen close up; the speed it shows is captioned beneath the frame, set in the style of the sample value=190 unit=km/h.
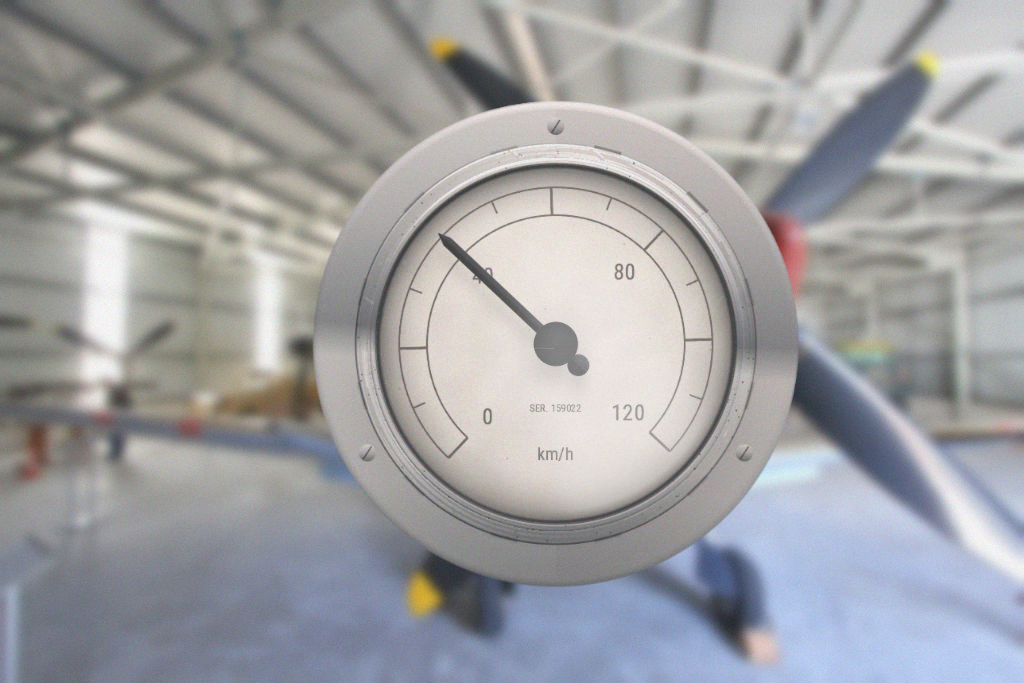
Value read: value=40 unit=km/h
